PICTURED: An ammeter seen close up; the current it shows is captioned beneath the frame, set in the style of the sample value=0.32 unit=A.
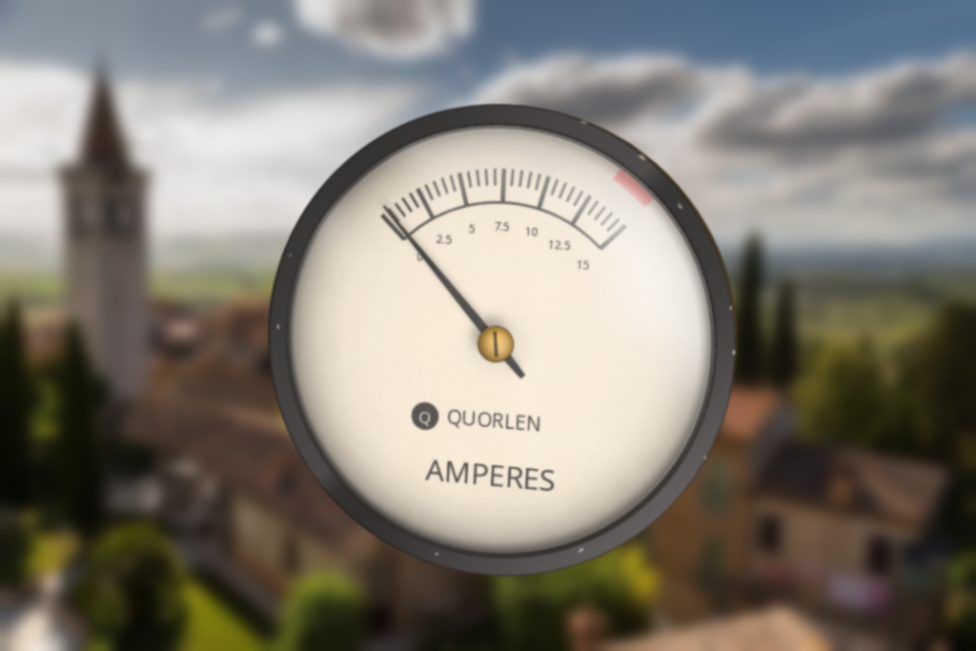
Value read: value=0.5 unit=A
